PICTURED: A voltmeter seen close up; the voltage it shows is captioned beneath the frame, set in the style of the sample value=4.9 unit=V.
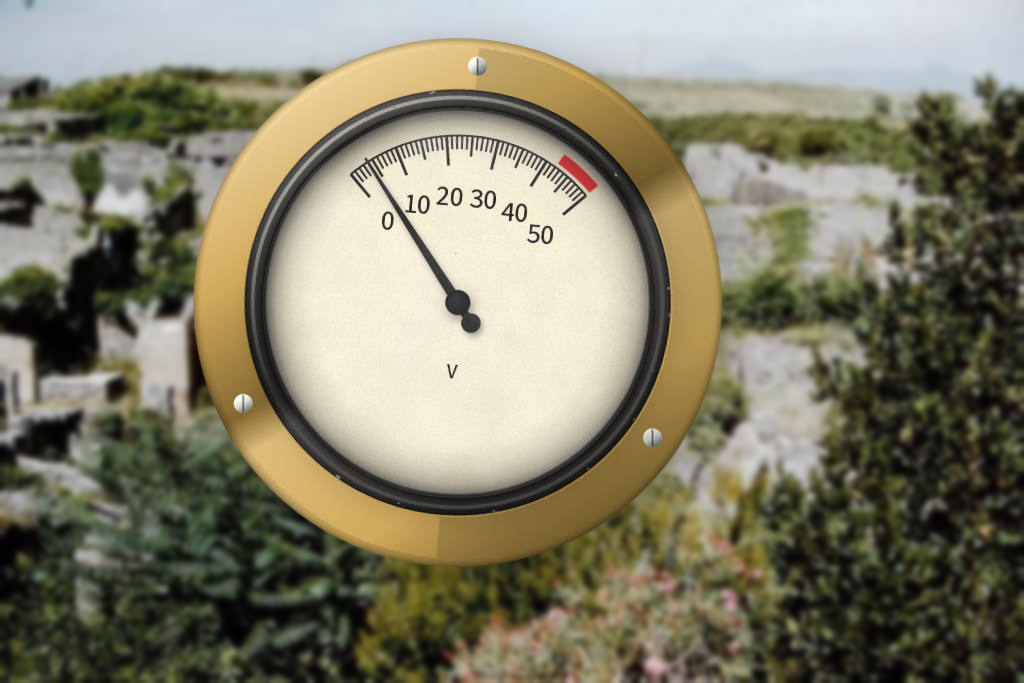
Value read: value=4 unit=V
